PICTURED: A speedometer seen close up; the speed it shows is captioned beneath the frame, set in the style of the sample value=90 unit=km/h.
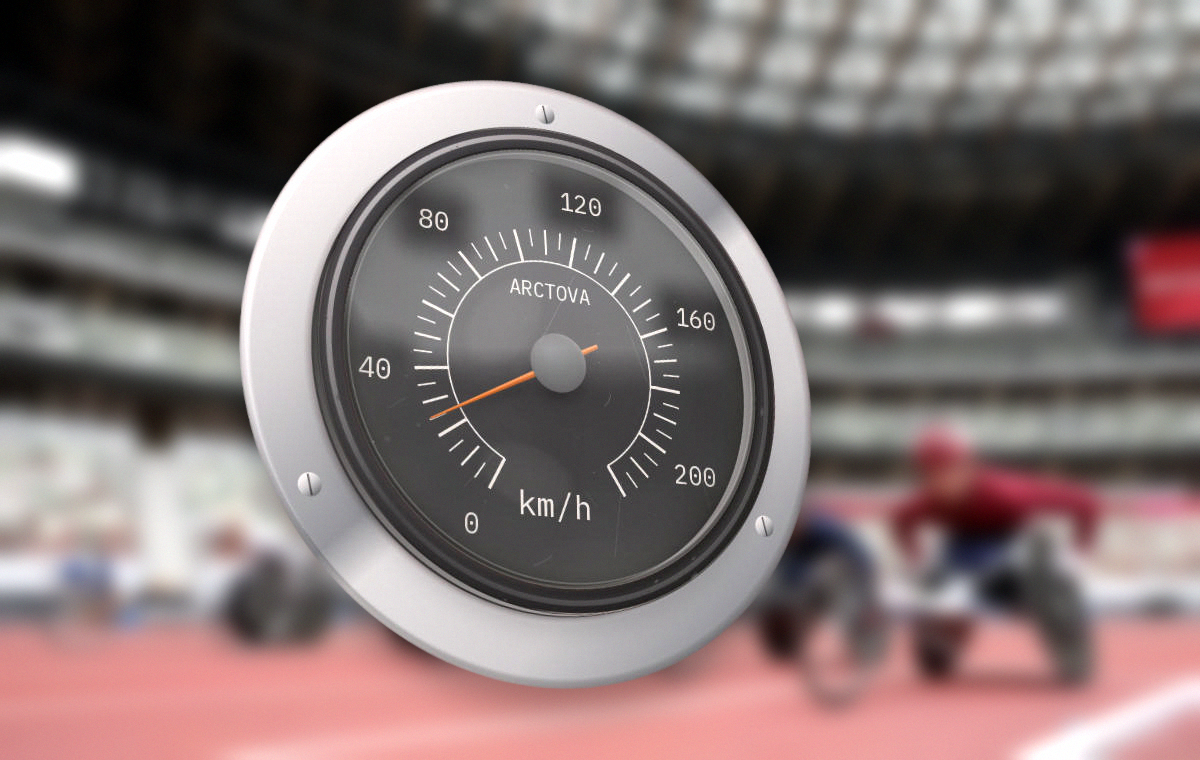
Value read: value=25 unit=km/h
